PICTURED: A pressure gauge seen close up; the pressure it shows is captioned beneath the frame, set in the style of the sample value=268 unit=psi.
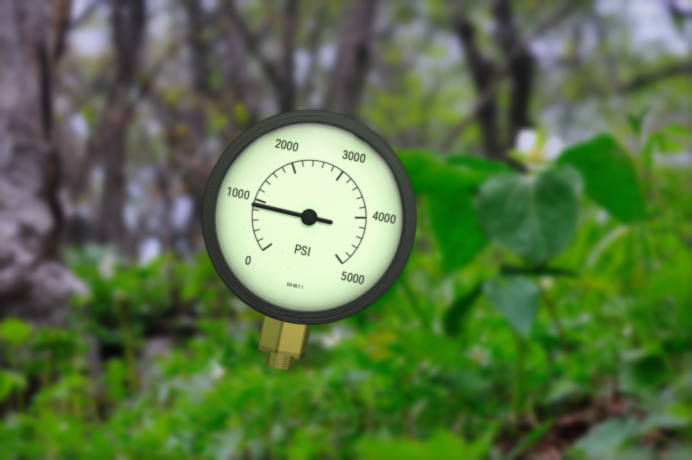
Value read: value=900 unit=psi
